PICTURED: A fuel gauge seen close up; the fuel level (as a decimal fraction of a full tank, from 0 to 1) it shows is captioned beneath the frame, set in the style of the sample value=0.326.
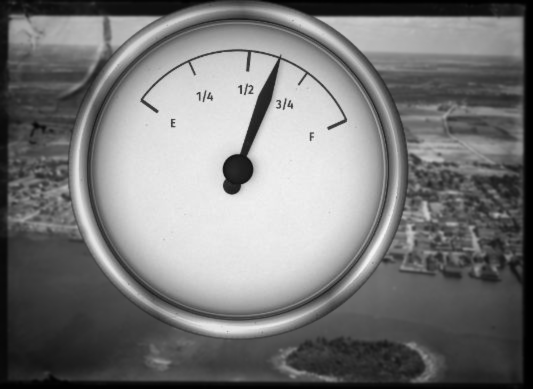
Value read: value=0.625
